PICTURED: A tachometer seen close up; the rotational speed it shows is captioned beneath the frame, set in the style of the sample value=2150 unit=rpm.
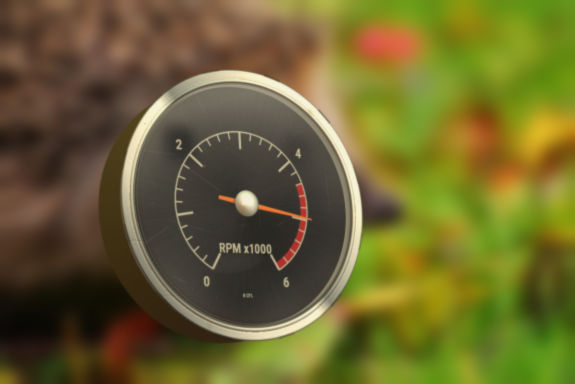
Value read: value=5000 unit=rpm
